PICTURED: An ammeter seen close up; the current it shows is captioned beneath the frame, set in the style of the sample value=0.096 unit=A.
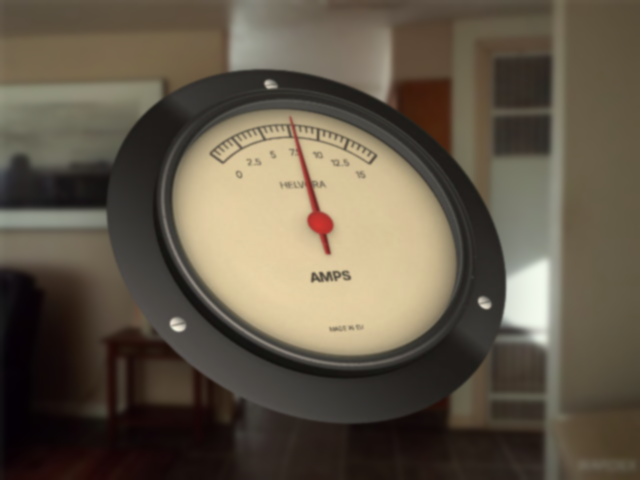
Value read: value=7.5 unit=A
